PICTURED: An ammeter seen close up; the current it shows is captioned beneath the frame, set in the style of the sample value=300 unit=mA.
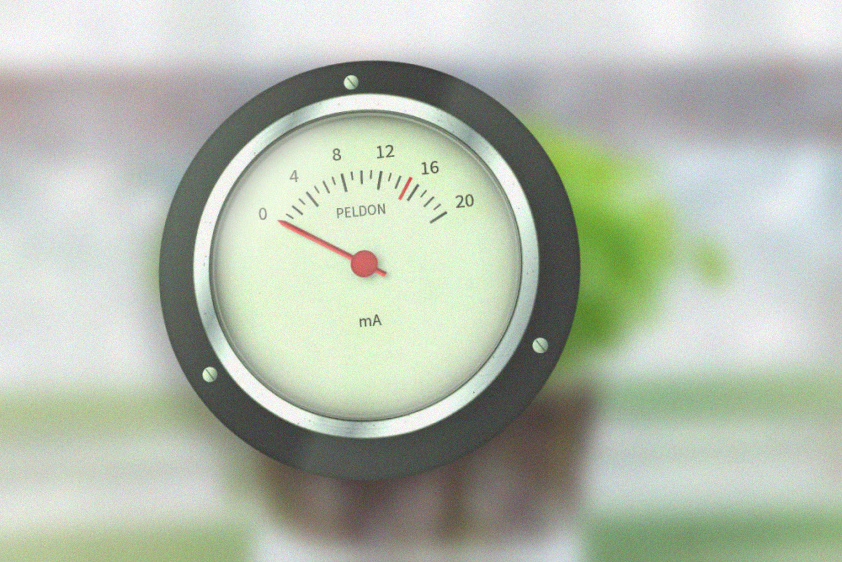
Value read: value=0 unit=mA
